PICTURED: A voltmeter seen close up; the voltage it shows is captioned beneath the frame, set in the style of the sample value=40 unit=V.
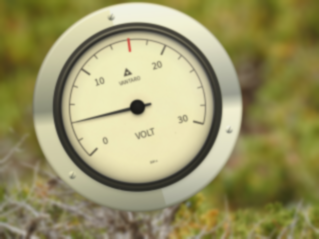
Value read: value=4 unit=V
